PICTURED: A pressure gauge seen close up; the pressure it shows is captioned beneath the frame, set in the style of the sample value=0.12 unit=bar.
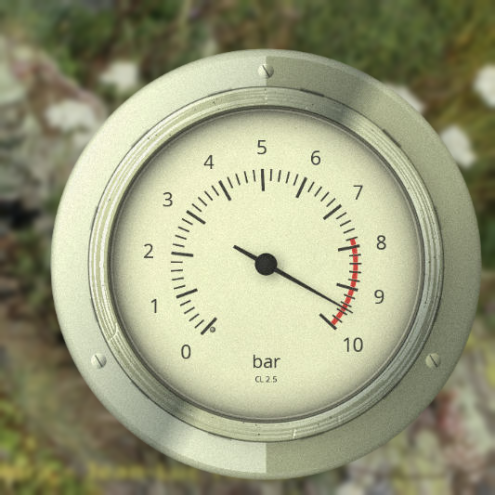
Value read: value=9.5 unit=bar
